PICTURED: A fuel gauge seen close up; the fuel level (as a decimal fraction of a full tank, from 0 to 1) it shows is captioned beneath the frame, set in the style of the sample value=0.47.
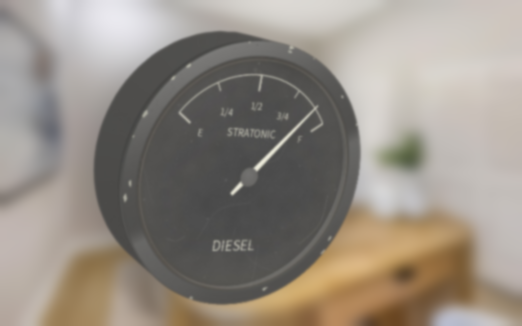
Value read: value=0.875
